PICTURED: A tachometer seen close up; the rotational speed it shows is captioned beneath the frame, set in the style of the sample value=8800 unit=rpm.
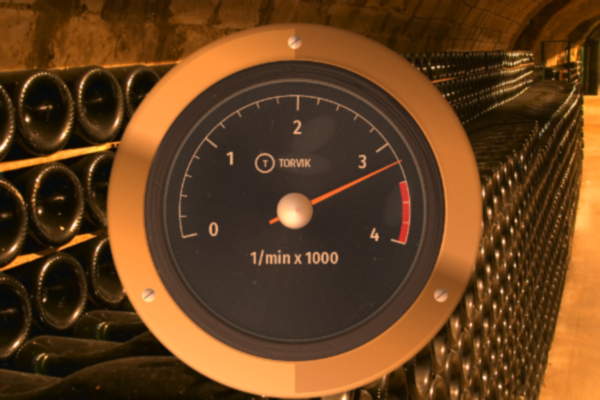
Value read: value=3200 unit=rpm
